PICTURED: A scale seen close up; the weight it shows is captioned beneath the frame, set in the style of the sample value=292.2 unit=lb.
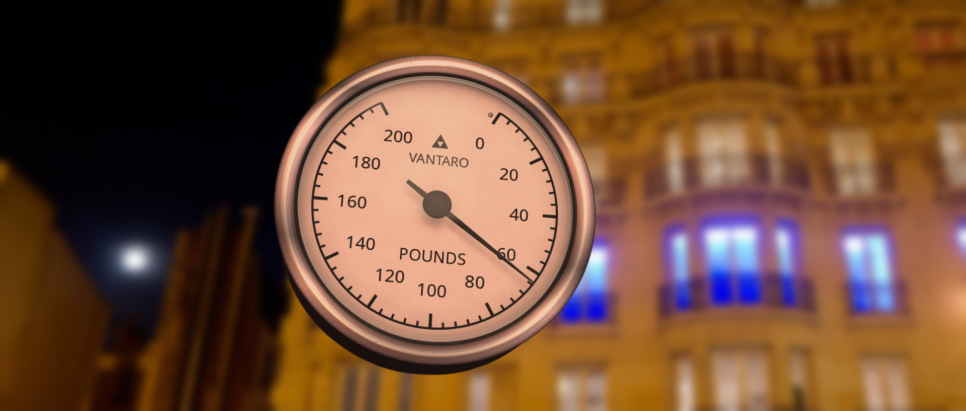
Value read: value=64 unit=lb
